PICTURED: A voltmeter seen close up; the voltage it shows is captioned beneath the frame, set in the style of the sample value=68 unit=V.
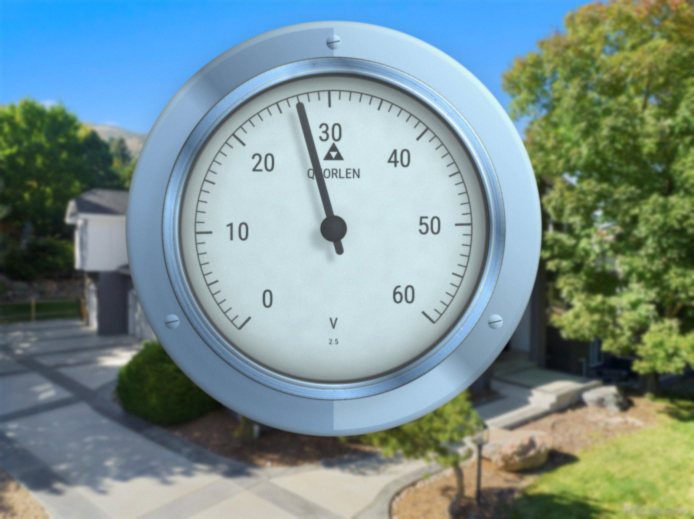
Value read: value=27 unit=V
